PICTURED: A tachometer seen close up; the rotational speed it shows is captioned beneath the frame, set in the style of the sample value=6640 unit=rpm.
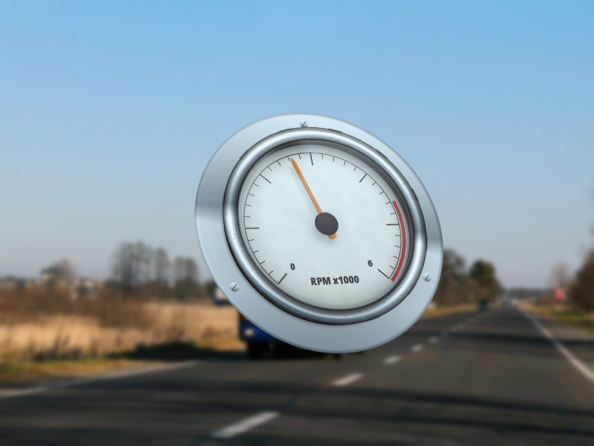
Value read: value=2600 unit=rpm
